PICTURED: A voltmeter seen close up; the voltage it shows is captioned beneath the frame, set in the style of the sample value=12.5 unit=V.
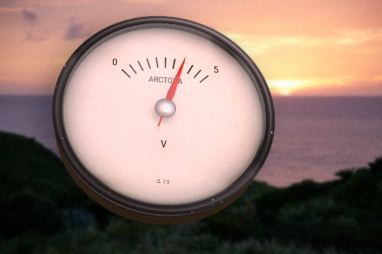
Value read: value=3.5 unit=V
